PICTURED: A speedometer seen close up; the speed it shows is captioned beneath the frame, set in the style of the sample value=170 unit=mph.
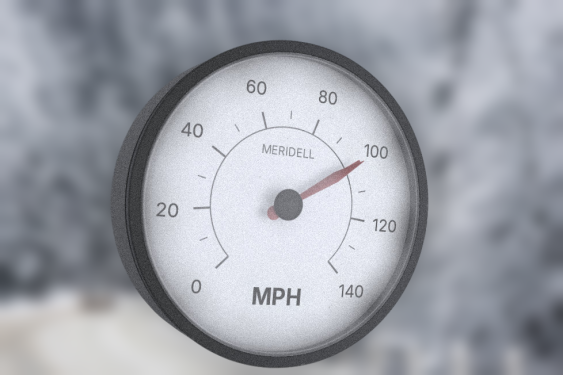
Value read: value=100 unit=mph
